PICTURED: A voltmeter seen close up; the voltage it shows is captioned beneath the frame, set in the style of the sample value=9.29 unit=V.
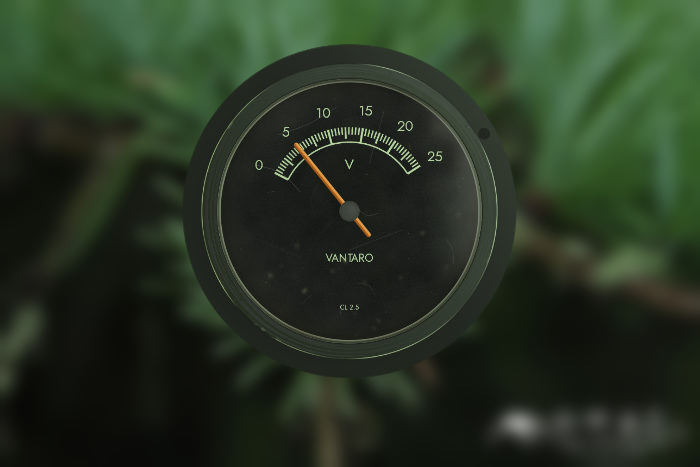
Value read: value=5 unit=V
